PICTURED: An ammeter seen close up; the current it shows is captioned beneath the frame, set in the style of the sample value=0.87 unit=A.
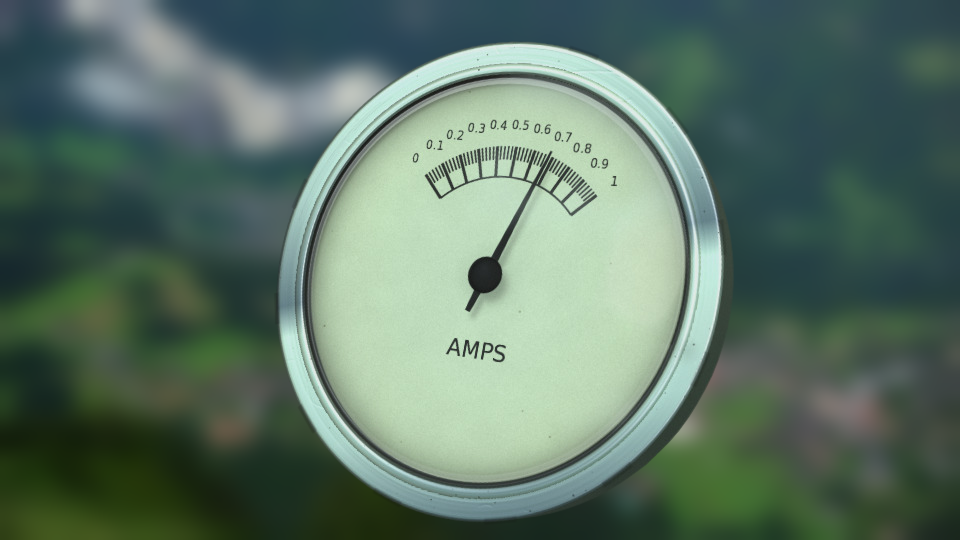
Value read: value=0.7 unit=A
